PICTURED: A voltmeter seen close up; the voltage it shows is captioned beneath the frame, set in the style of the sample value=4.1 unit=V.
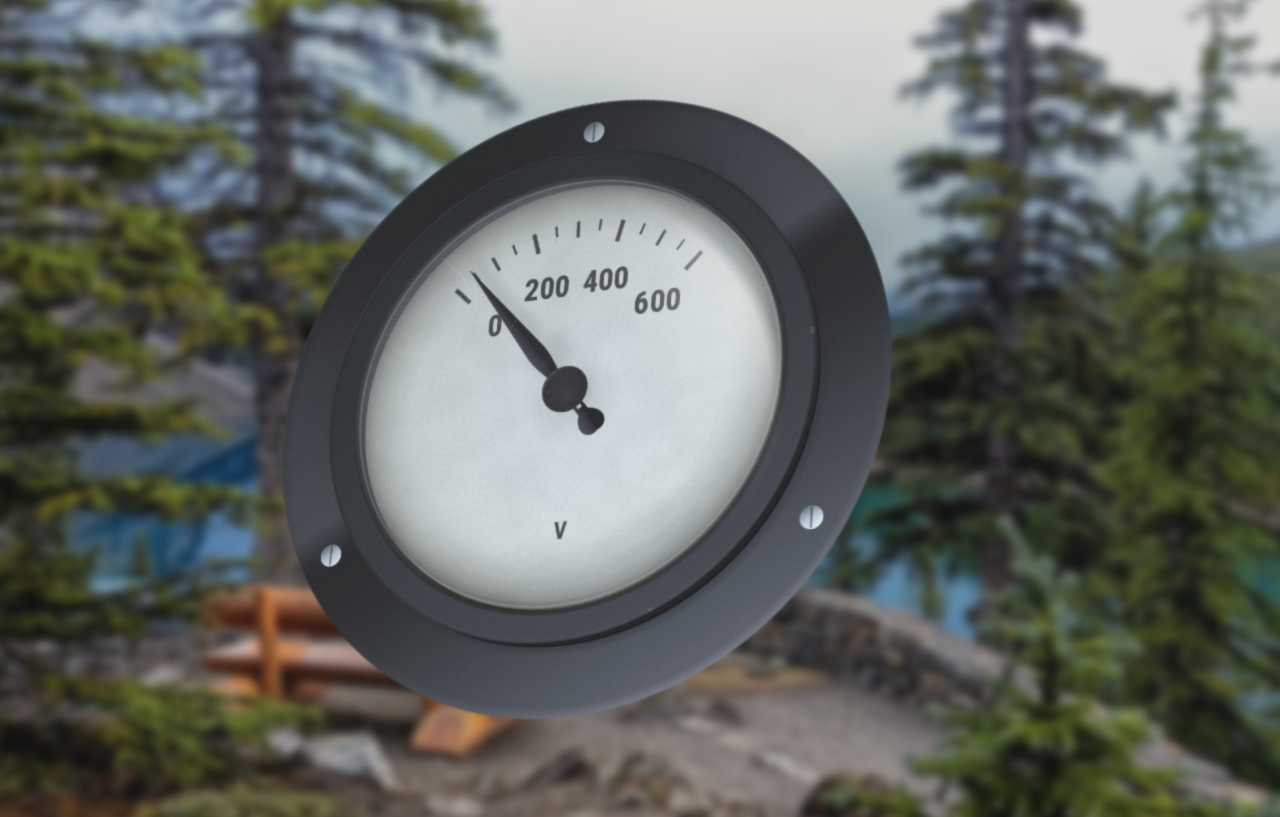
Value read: value=50 unit=V
